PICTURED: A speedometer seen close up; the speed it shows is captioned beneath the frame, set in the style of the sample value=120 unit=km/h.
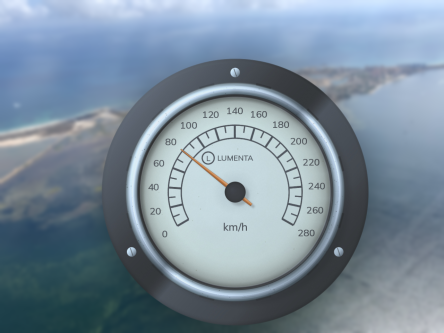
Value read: value=80 unit=km/h
